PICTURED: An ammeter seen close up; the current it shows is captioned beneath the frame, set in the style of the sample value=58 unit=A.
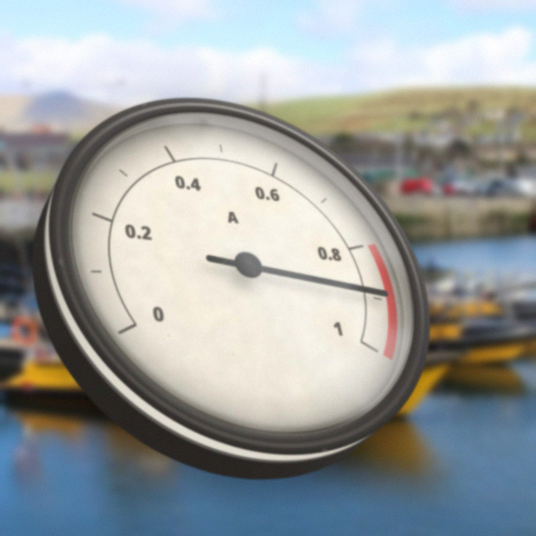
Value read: value=0.9 unit=A
